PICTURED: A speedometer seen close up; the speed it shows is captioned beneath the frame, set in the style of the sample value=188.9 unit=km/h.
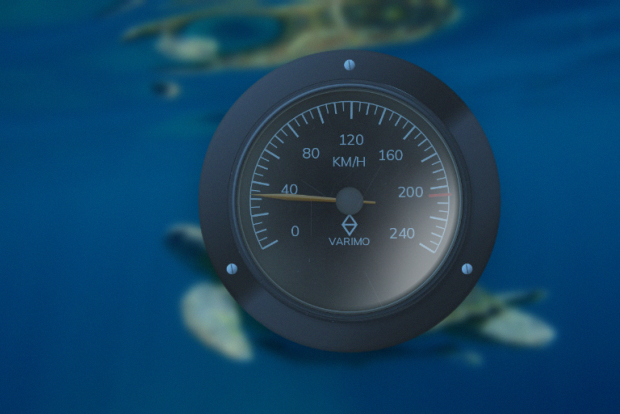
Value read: value=32.5 unit=km/h
